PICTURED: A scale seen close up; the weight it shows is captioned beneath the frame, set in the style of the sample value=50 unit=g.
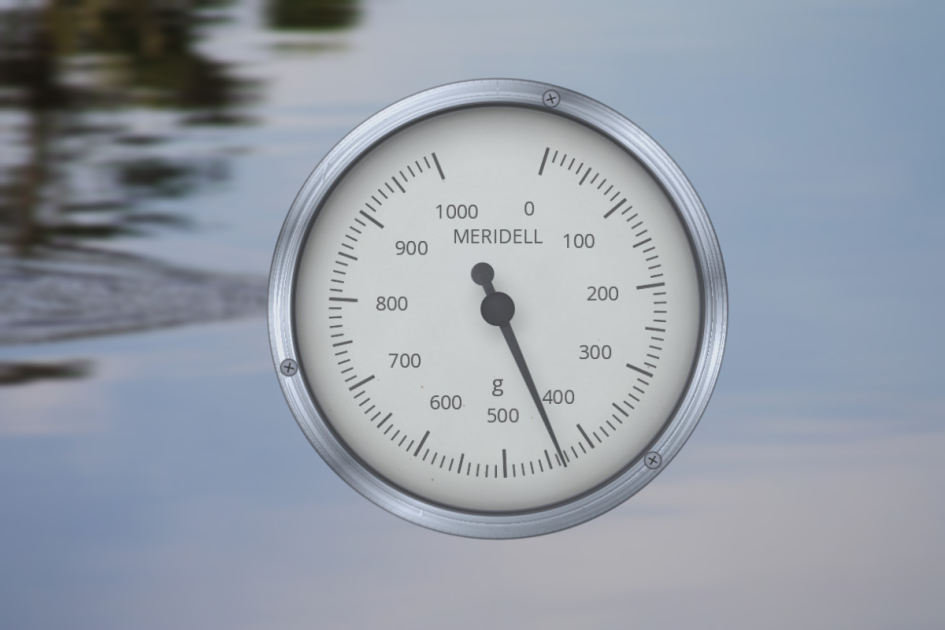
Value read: value=435 unit=g
